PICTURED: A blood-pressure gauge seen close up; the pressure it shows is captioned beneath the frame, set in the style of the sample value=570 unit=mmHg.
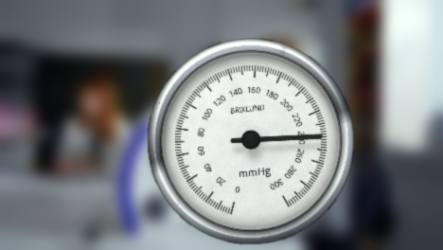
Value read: value=240 unit=mmHg
